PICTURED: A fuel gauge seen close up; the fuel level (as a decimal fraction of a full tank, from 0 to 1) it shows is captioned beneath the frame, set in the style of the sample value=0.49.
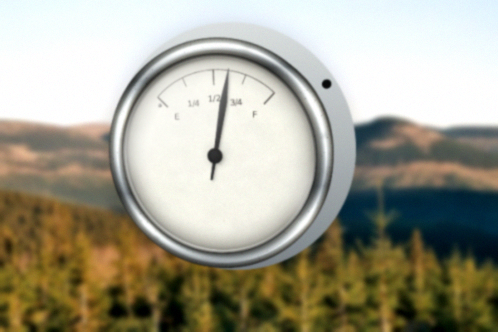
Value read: value=0.625
